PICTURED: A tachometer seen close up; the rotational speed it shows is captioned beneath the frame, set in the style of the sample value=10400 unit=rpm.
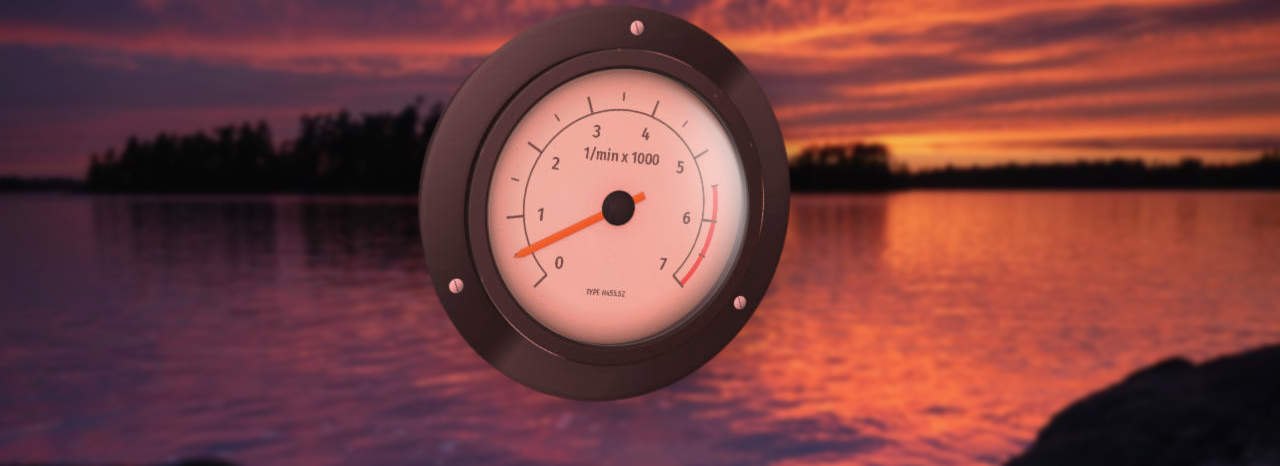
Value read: value=500 unit=rpm
